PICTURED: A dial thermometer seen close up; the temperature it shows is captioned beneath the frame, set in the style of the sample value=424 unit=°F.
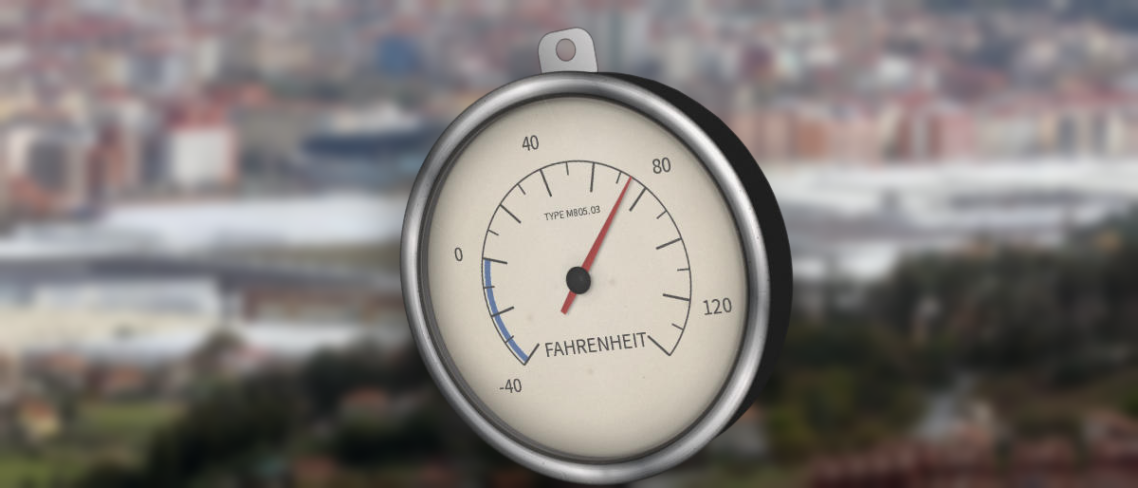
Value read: value=75 unit=°F
